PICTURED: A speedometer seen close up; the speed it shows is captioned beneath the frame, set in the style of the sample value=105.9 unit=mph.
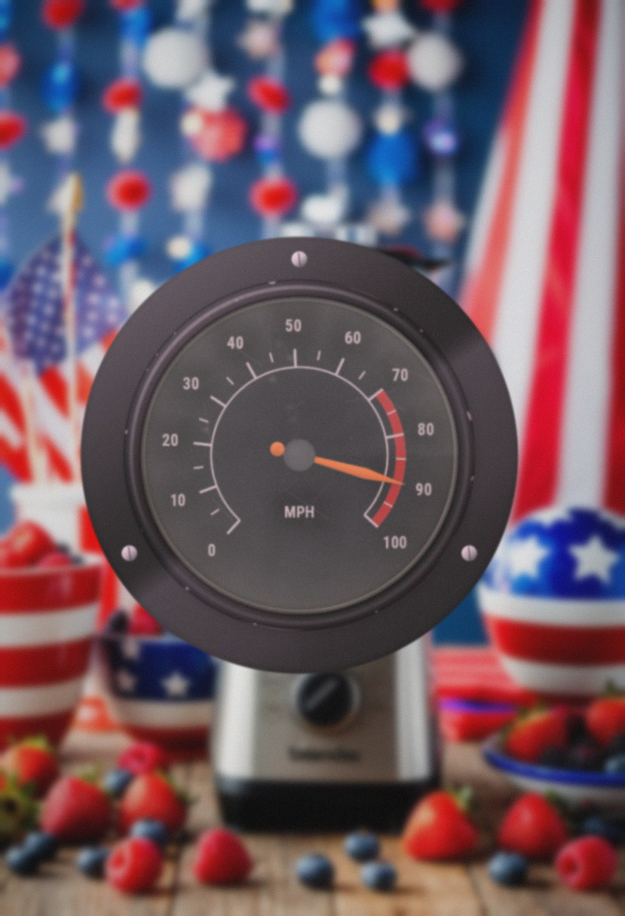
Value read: value=90 unit=mph
